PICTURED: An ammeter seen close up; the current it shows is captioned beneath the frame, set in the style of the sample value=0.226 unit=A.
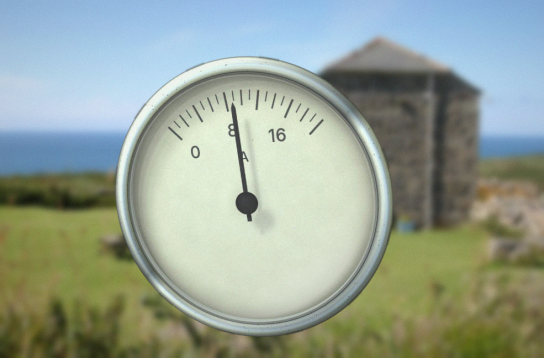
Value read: value=9 unit=A
